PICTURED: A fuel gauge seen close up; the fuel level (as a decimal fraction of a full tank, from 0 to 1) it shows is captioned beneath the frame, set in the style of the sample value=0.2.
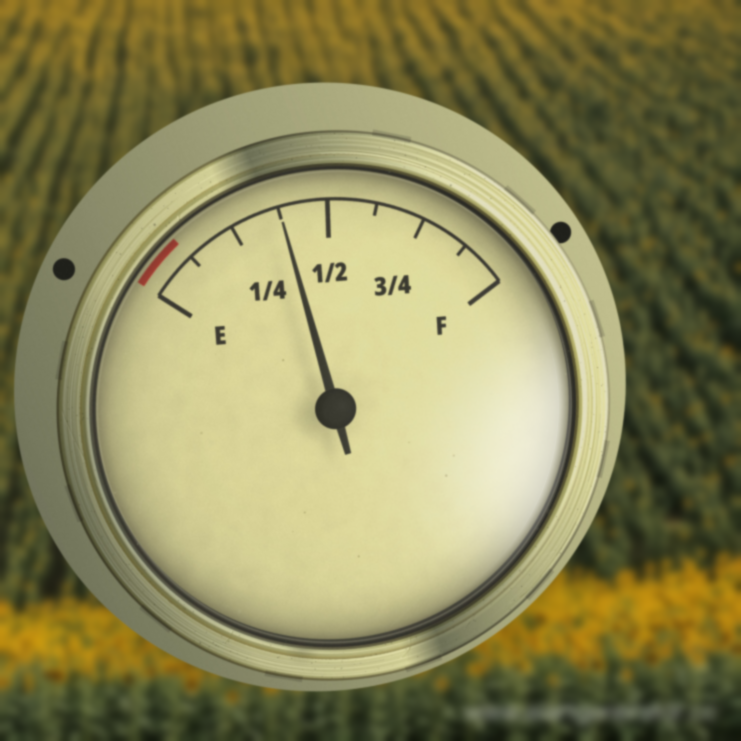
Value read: value=0.375
